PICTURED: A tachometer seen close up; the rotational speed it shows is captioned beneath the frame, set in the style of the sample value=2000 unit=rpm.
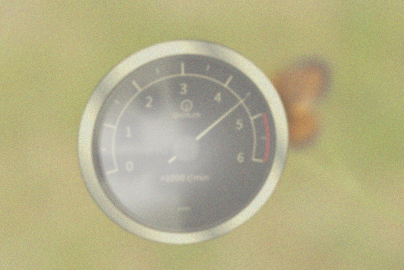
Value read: value=4500 unit=rpm
